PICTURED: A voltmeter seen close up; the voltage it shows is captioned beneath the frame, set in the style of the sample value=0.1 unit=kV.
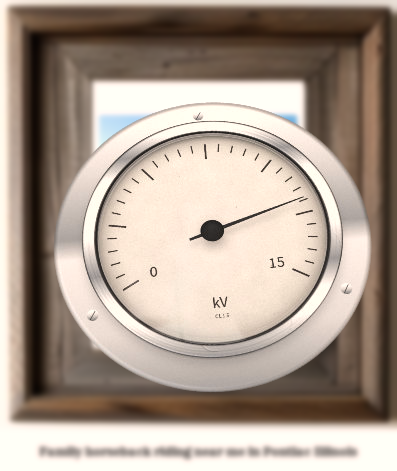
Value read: value=12 unit=kV
